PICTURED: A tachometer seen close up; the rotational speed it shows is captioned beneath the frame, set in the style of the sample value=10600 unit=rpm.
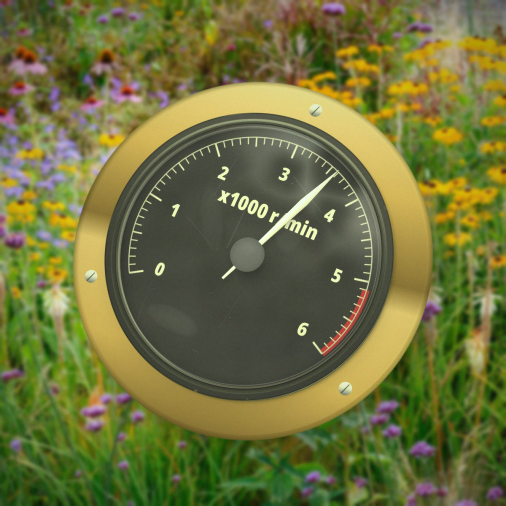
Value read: value=3600 unit=rpm
